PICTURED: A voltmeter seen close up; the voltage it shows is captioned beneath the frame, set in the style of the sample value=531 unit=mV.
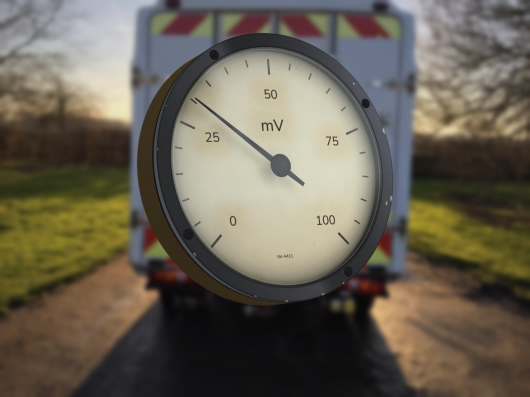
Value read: value=30 unit=mV
